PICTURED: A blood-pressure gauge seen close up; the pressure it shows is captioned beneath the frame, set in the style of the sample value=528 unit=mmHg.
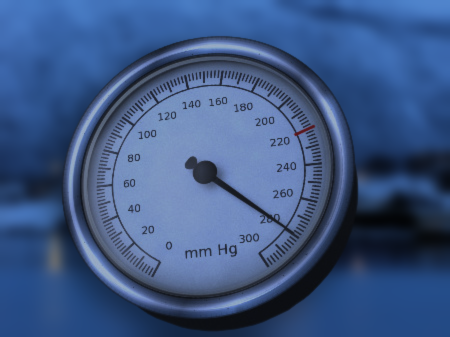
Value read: value=280 unit=mmHg
